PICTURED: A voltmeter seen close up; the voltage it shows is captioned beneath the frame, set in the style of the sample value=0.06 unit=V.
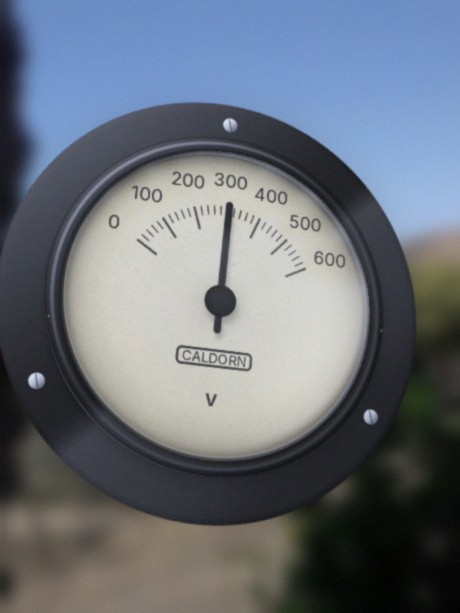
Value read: value=300 unit=V
